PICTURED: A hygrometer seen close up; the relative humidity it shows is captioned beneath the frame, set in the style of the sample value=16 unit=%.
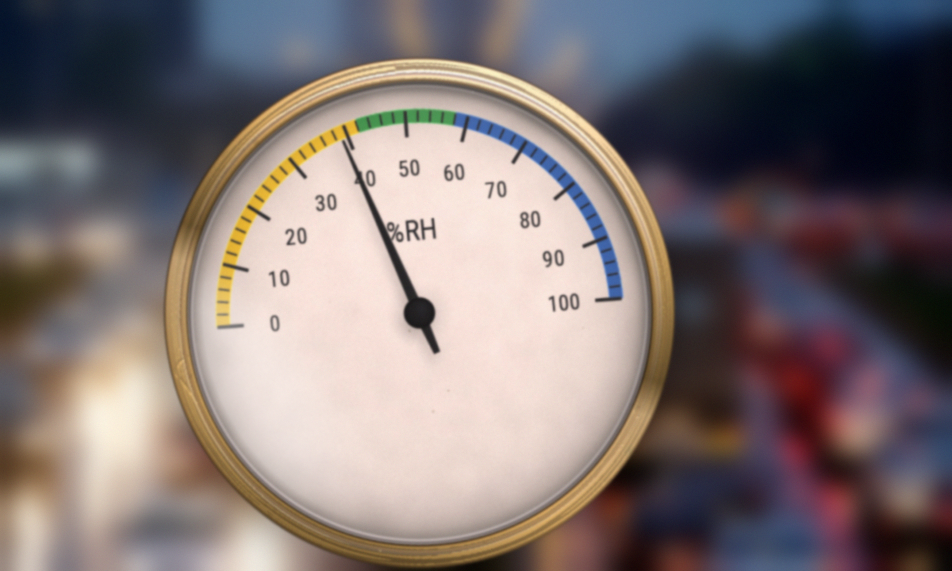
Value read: value=39 unit=%
